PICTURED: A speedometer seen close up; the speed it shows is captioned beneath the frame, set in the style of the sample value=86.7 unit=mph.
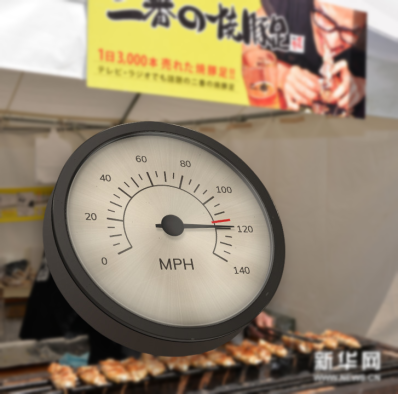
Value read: value=120 unit=mph
